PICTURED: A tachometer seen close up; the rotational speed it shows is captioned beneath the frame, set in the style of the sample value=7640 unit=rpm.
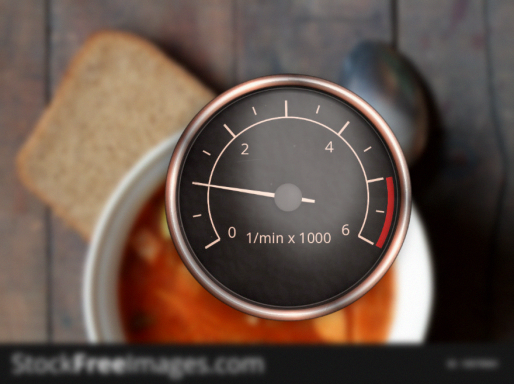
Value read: value=1000 unit=rpm
